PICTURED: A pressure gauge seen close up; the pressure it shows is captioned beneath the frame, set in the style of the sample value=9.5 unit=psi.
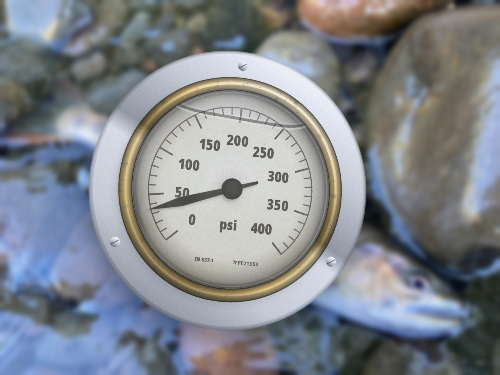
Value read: value=35 unit=psi
